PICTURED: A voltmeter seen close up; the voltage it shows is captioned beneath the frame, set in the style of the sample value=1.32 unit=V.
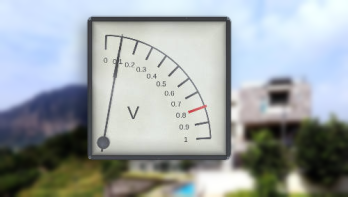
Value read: value=0.1 unit=V
